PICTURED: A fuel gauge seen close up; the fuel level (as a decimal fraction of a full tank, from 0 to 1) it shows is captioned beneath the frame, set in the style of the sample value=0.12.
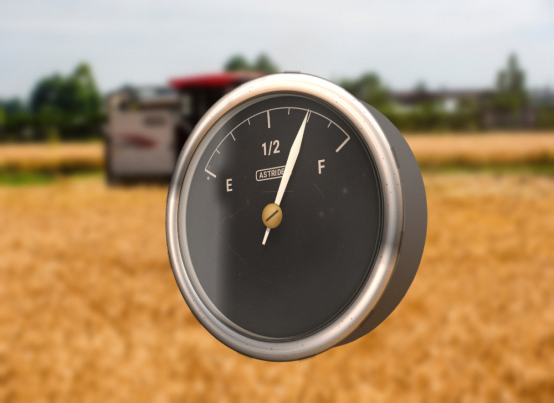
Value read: value=0.75
